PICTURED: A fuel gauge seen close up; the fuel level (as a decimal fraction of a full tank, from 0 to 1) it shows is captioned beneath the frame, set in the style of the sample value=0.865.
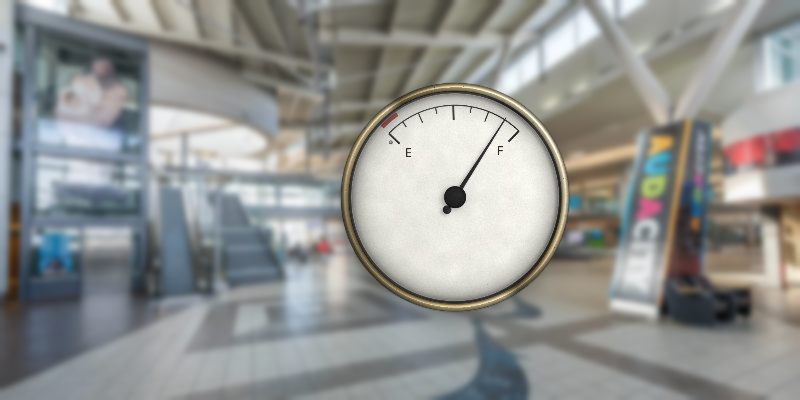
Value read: value=0.875
